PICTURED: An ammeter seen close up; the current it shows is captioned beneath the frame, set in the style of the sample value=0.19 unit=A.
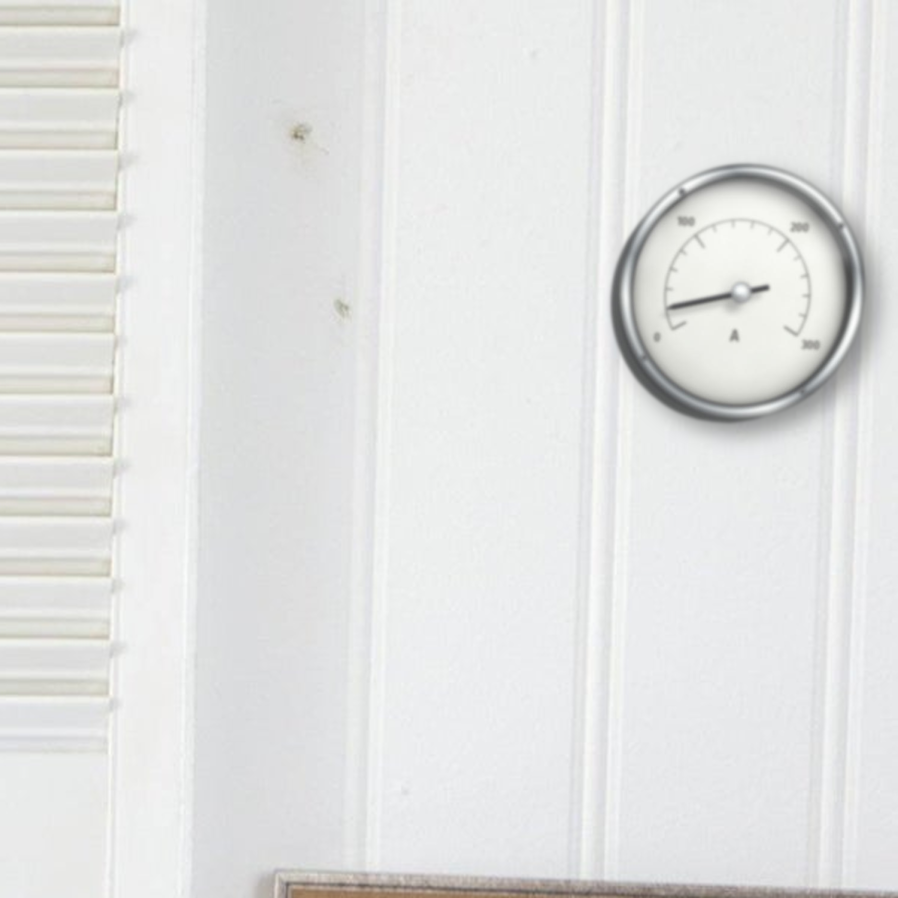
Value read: value=20 unit=A
